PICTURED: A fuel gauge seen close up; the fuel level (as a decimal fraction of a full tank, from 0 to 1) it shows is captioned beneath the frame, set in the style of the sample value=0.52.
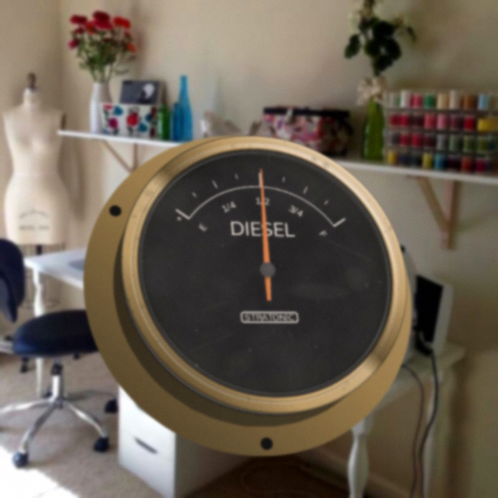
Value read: value=0.5
